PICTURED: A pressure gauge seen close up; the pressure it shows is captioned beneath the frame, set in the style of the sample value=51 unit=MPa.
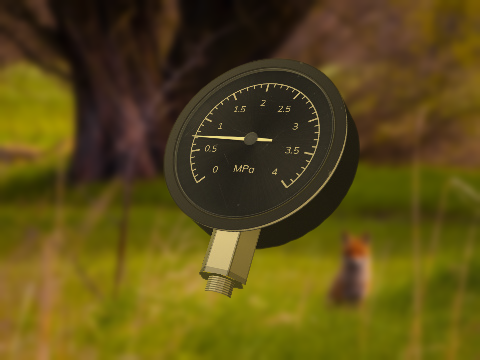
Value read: value=0.7 unit=MPa
